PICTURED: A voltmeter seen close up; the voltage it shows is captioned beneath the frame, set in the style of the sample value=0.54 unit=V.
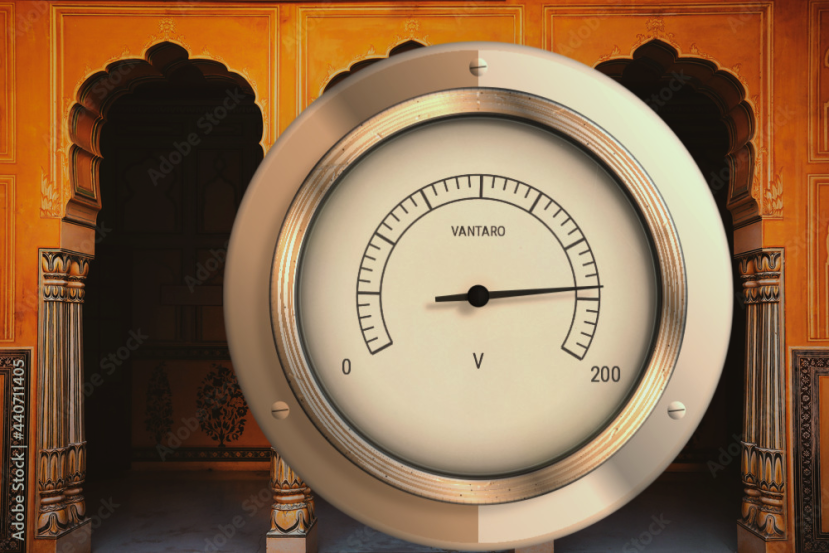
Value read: value=170 unit=V
